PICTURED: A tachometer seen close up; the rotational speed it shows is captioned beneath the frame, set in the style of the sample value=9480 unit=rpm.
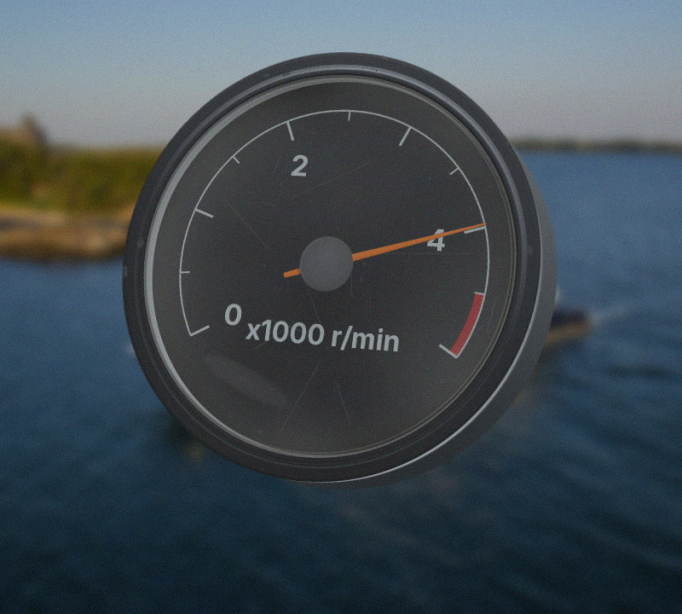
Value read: value=4000 unit=rpm
